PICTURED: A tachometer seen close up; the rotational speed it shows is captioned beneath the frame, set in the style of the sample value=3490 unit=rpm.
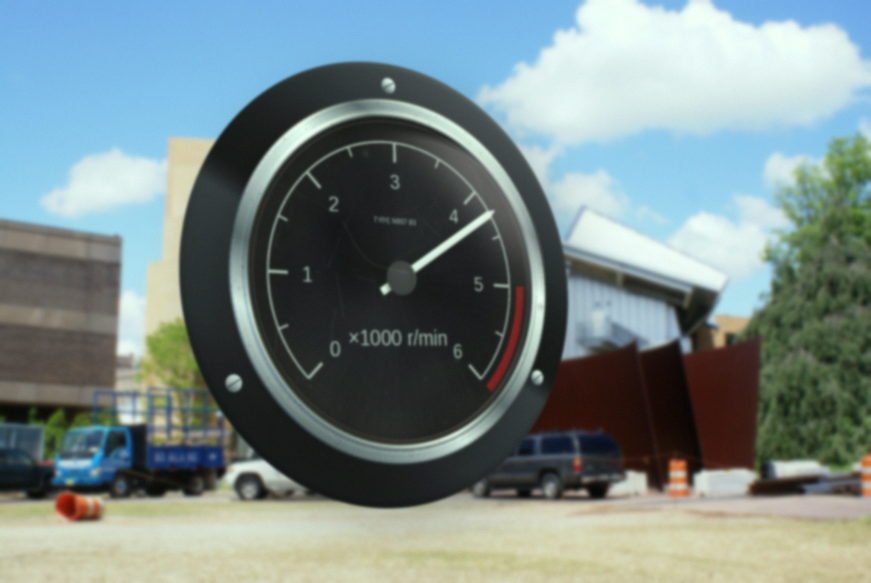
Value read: value=4250 unit=rpm
